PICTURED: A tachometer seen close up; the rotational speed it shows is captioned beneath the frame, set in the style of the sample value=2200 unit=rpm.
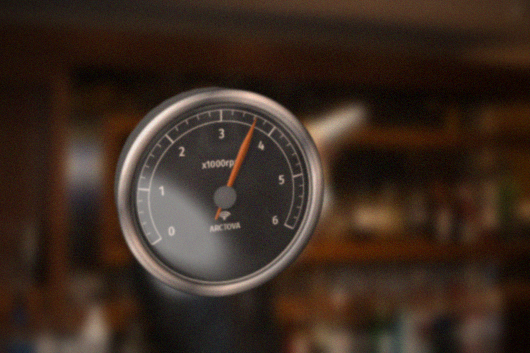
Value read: value=3600 unit=rpm
